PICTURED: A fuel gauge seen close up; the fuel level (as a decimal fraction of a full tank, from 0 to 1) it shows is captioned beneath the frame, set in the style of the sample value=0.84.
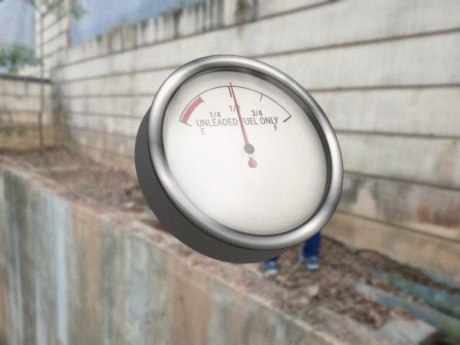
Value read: value=0.5
